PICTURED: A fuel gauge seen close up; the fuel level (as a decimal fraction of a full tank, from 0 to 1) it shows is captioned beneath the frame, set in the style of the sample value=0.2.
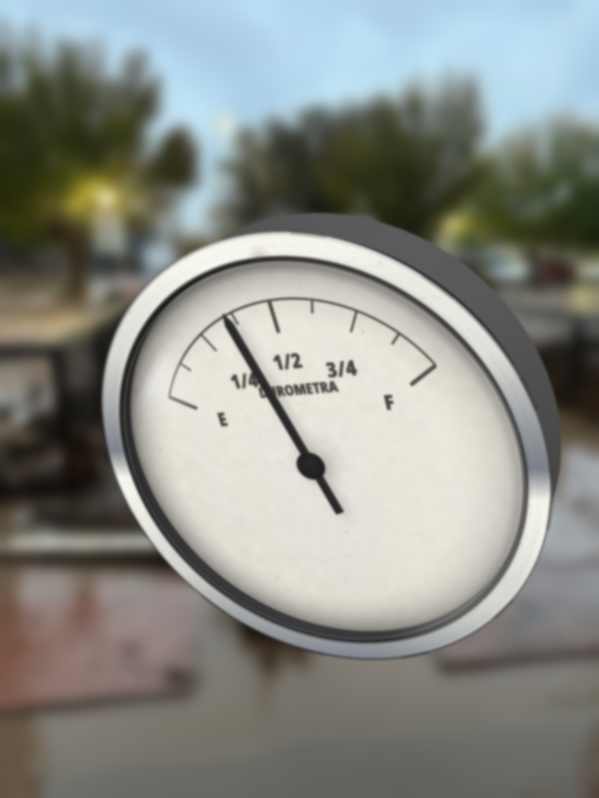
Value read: value=0.375
